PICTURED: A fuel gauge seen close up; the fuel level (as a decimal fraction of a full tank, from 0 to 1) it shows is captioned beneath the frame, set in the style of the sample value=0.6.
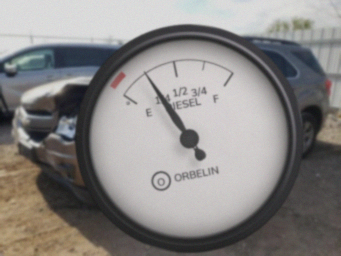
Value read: value=0.25
